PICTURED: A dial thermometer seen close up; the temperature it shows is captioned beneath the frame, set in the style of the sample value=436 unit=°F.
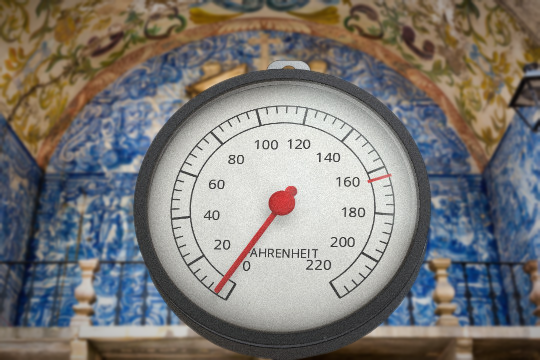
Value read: value=4 unit=°F
